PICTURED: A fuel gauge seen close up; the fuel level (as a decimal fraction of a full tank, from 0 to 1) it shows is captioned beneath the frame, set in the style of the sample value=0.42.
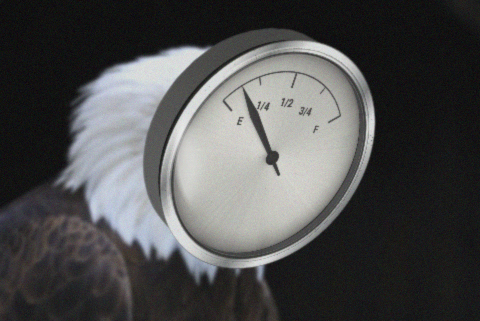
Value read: value=0.125
